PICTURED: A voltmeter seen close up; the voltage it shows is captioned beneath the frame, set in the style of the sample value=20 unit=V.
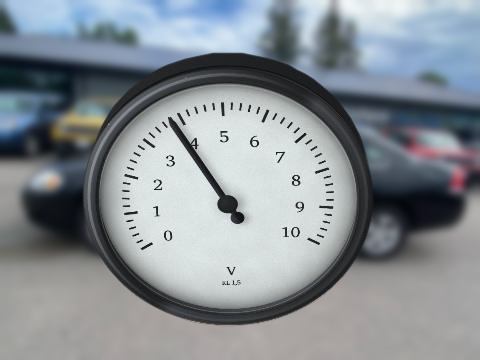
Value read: value=3.8 unit=V
